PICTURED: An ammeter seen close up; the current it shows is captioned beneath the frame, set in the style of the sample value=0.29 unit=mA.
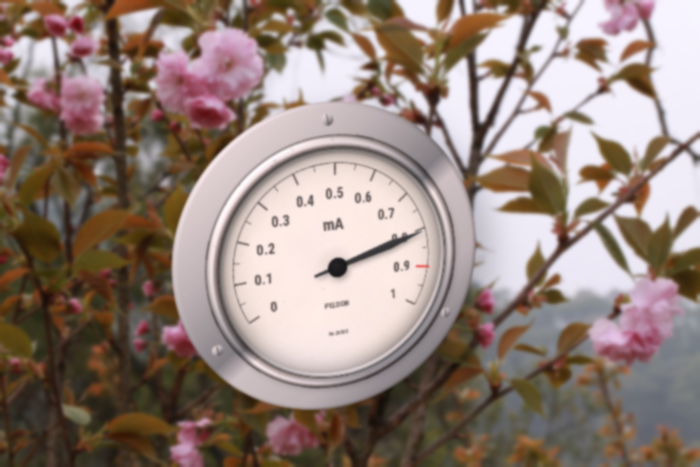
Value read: value=0.8 unit=mA
